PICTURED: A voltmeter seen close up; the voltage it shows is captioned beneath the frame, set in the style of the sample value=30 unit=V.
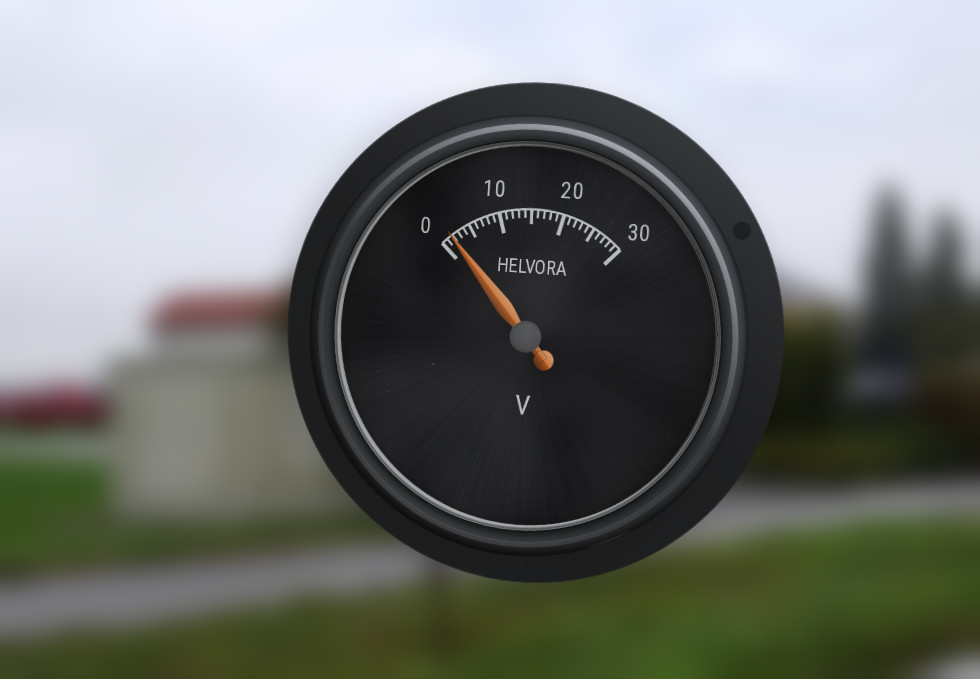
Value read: value=2 unit=V
